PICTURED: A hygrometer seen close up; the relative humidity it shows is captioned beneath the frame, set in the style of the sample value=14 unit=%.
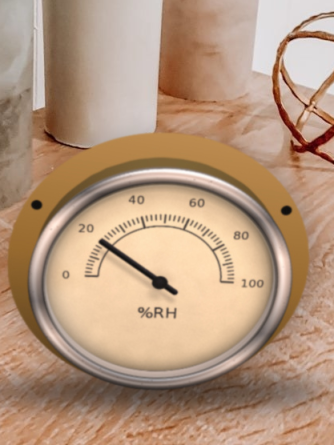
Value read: value=20 unit=%
